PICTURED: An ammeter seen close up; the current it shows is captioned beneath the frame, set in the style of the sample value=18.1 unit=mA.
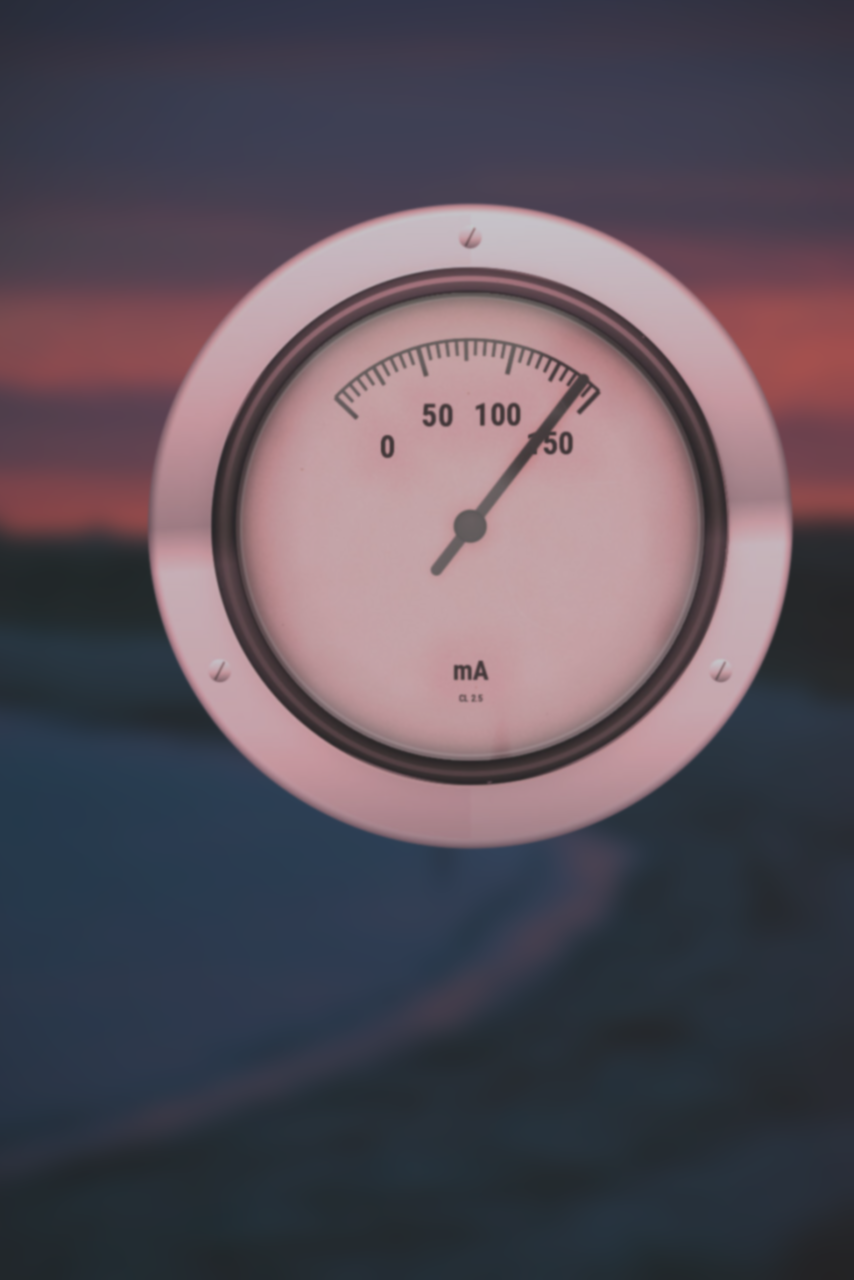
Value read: value=140 unit=mA
